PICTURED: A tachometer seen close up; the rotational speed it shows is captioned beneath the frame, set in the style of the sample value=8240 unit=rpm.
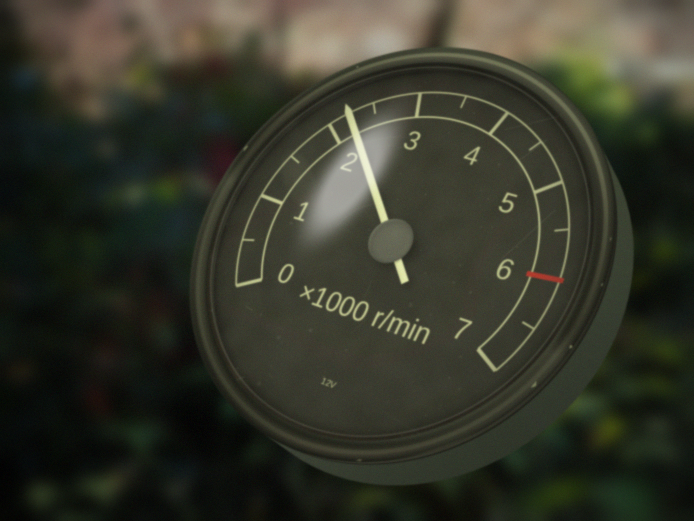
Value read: value=2250 unit=rpm
